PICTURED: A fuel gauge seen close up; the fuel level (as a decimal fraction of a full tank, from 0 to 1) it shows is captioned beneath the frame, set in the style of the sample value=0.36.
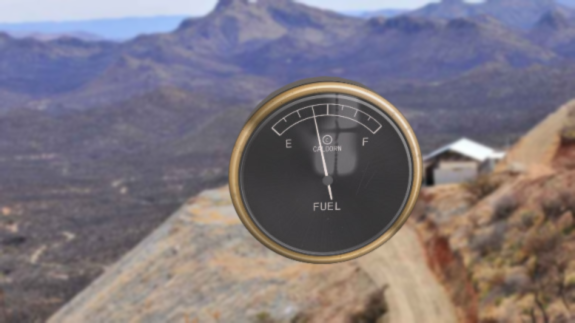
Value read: value=0.375
